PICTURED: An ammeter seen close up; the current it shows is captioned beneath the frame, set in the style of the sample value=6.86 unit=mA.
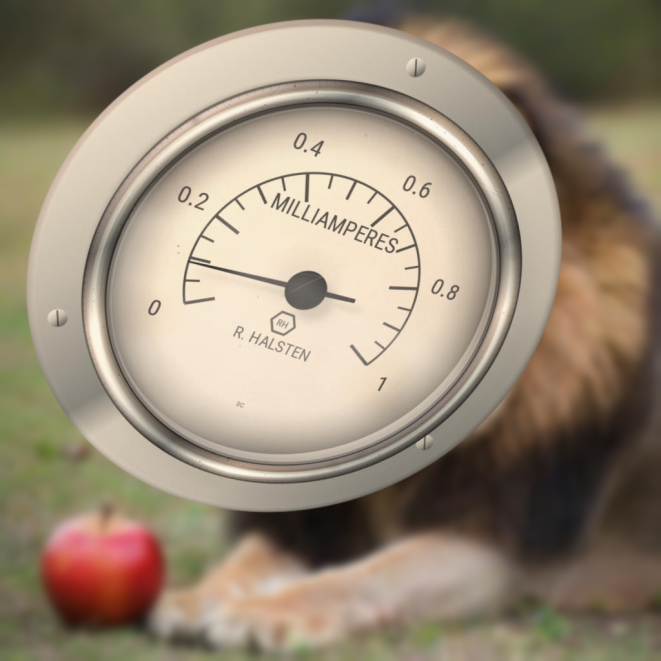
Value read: value=0.1 unit=mA
